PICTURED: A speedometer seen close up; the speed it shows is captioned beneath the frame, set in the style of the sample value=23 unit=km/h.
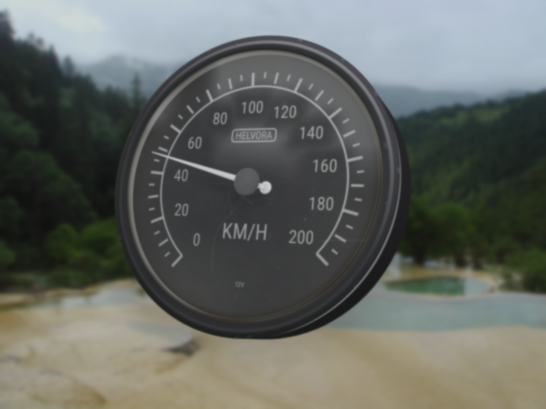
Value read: value=47.5 unit=km/h
